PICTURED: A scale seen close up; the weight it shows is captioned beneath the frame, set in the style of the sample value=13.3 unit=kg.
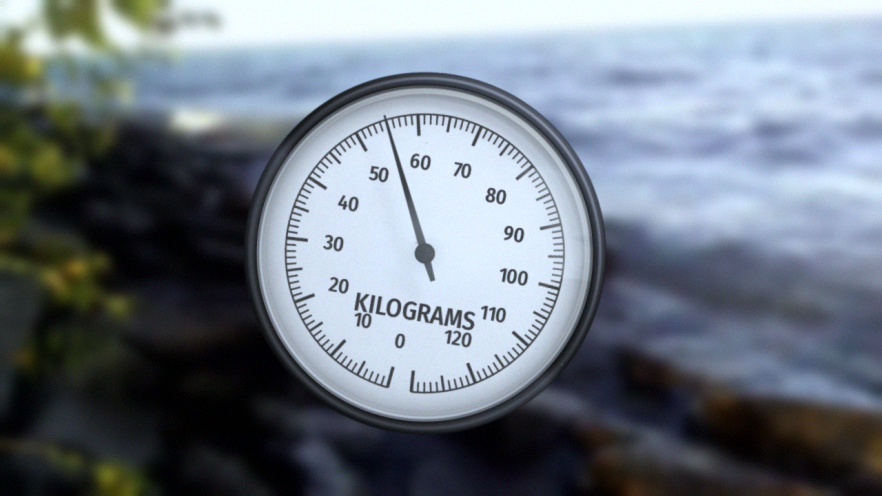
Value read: value=55 unit=kg
